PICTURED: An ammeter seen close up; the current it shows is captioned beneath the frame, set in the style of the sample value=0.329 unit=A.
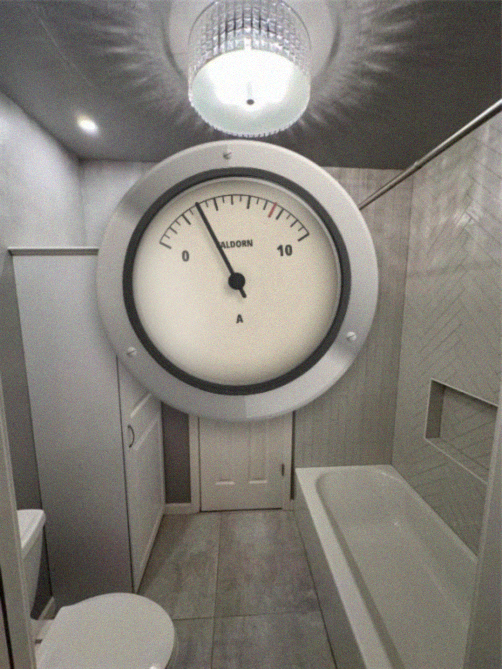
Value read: value=3 unit=A
